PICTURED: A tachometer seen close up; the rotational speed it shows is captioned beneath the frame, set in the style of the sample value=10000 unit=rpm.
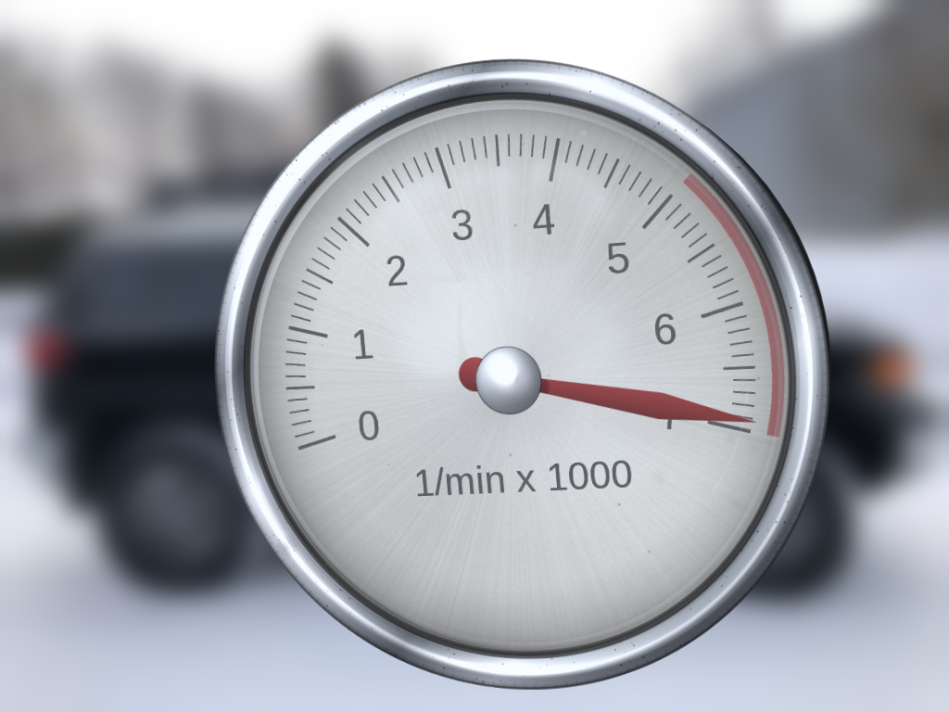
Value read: value=6900 unit=rpm
